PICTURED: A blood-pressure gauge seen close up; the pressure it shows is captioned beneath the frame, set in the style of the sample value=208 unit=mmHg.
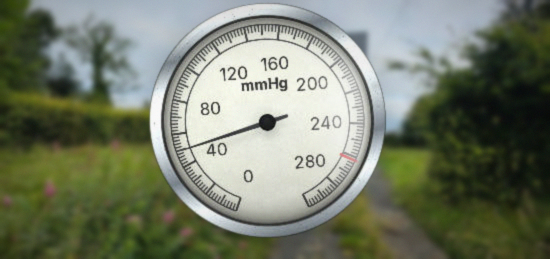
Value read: value=50 unit=mmHg
